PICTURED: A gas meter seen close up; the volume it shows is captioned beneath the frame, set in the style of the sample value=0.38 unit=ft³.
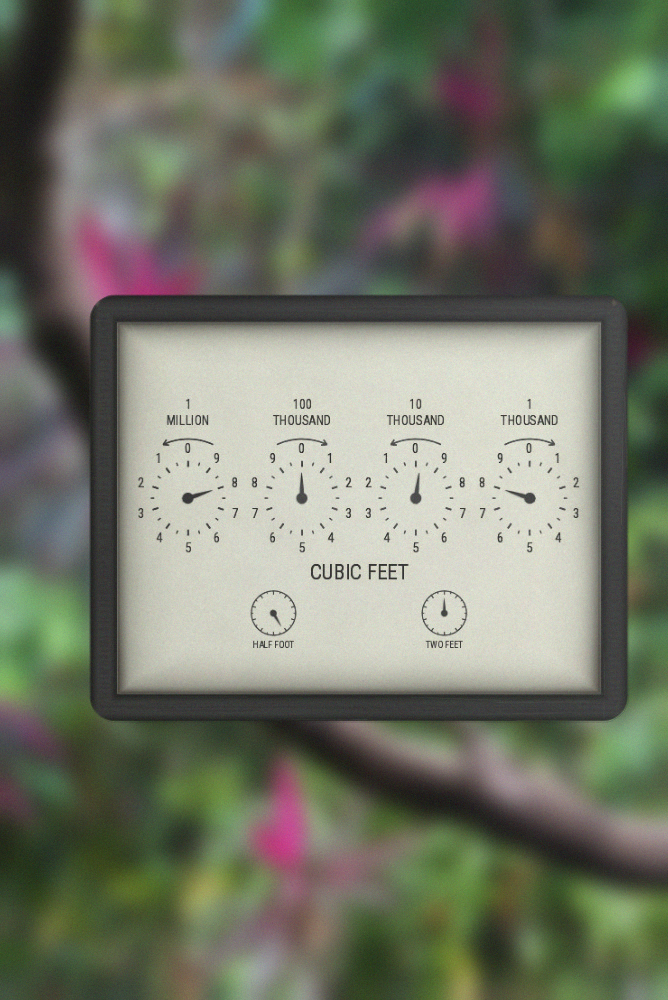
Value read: value=799800 unit=ft³
